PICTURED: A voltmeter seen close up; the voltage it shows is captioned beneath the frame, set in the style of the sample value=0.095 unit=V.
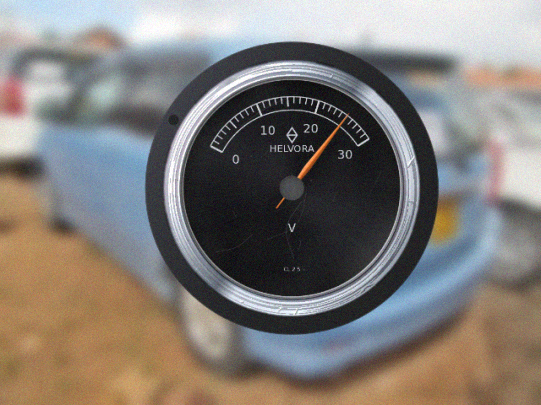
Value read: value=25 unit=V
